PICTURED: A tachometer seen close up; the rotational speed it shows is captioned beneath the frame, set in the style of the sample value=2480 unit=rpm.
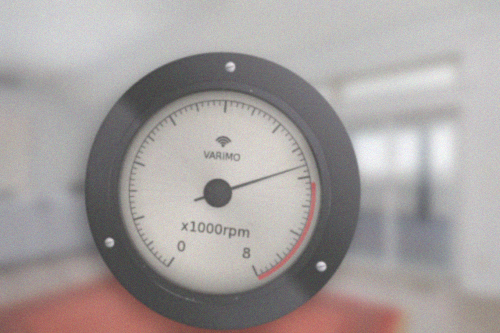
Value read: value=5800 unit=rpm
